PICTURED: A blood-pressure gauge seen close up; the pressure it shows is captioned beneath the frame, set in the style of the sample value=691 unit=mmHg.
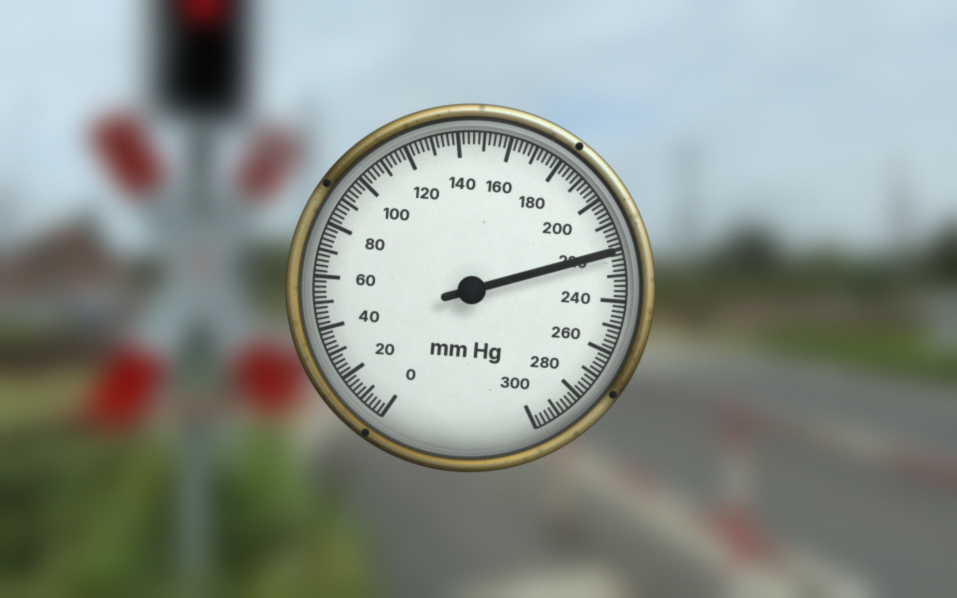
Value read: value=220 unit=mmHg
